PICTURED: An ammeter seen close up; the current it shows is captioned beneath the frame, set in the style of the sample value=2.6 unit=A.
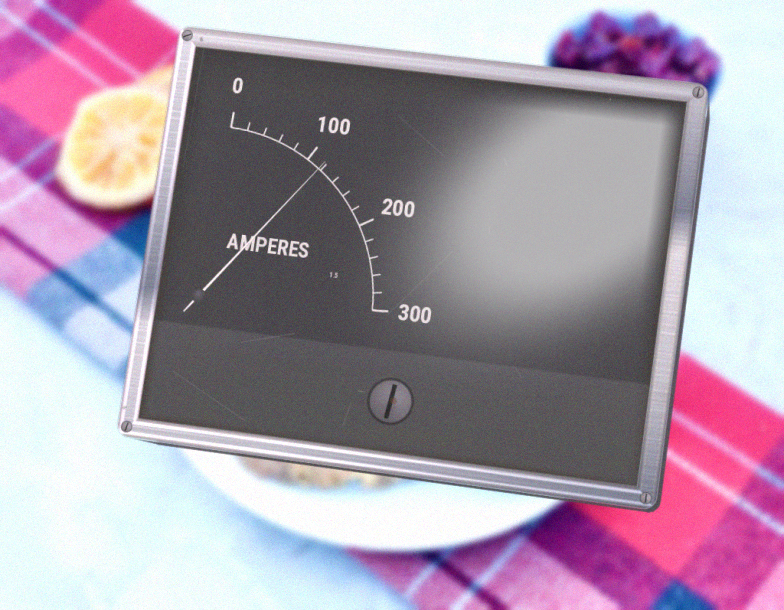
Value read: value=120 unit=A
